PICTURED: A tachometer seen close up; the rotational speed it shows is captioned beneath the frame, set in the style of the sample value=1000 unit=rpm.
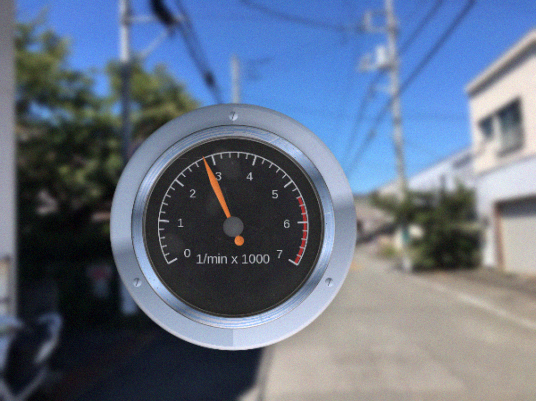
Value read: value=2800 unit=rpm
